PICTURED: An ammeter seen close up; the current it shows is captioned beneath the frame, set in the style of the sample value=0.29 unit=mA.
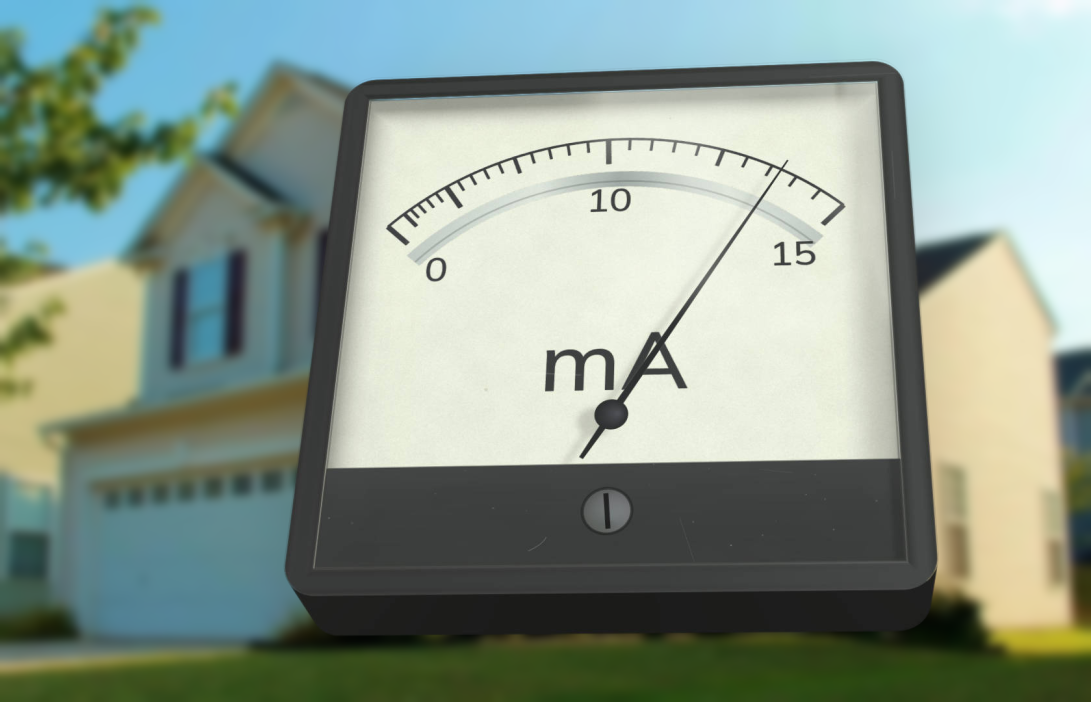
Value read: value=13.75 unit=mA
